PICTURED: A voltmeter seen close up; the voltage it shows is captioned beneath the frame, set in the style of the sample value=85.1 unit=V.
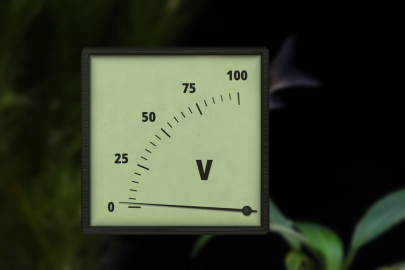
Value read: value=2.5 unit=V
